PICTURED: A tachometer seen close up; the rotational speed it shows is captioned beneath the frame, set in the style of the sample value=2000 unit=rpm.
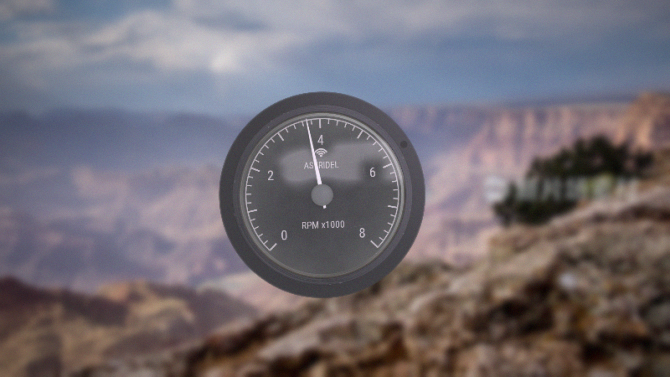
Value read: value=3700 unit=rpm
